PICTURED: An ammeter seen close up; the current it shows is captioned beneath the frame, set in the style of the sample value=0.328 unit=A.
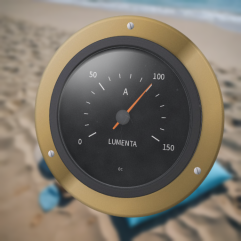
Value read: value=100 unit=A
